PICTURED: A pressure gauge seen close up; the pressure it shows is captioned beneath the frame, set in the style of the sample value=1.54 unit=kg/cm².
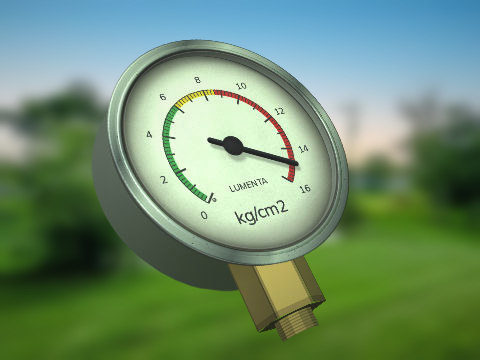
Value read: value=15 unit=kg/cm²
